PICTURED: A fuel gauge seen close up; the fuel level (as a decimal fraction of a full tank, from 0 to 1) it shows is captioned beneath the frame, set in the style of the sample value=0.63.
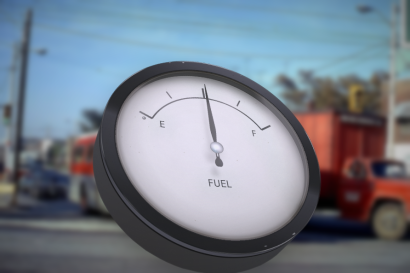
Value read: value=0.5
